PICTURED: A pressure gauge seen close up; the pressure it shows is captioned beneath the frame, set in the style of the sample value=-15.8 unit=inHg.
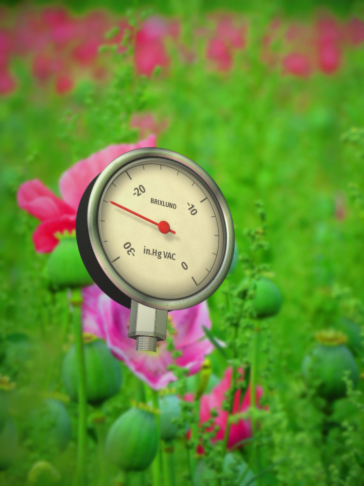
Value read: value=-24 unit=inHg
